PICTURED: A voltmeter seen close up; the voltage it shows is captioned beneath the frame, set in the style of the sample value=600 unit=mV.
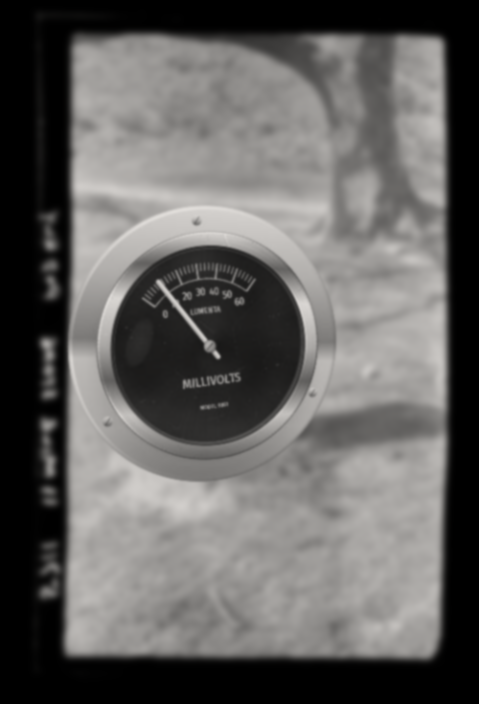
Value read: value=10 unit=mV
